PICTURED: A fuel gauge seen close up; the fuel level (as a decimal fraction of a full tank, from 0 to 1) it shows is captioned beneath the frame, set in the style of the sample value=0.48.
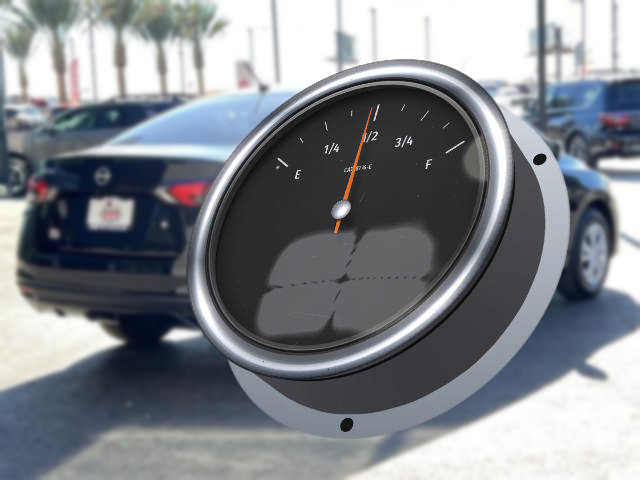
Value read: value=0.5
